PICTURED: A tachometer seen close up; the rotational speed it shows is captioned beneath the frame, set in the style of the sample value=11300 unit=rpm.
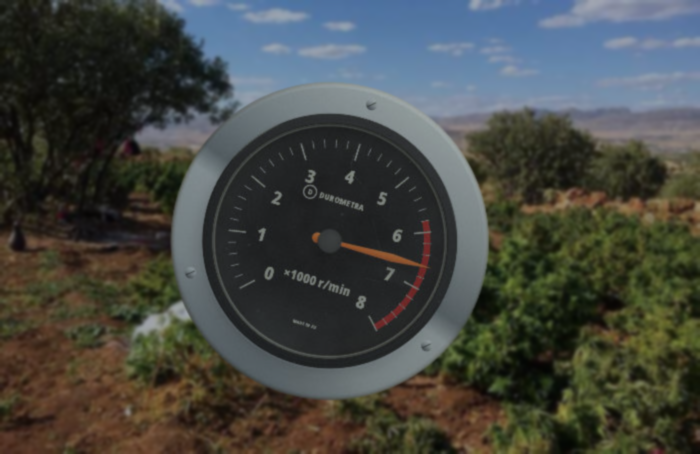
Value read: value=6600 unit=rpm
